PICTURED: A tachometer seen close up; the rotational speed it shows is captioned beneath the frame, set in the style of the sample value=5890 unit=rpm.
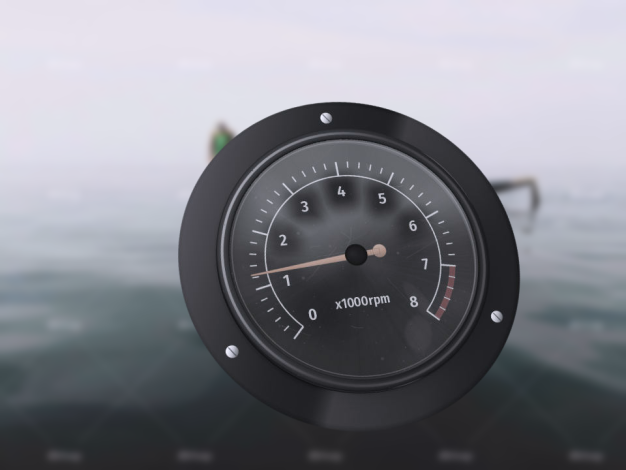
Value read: value=1200 unit=rpm
